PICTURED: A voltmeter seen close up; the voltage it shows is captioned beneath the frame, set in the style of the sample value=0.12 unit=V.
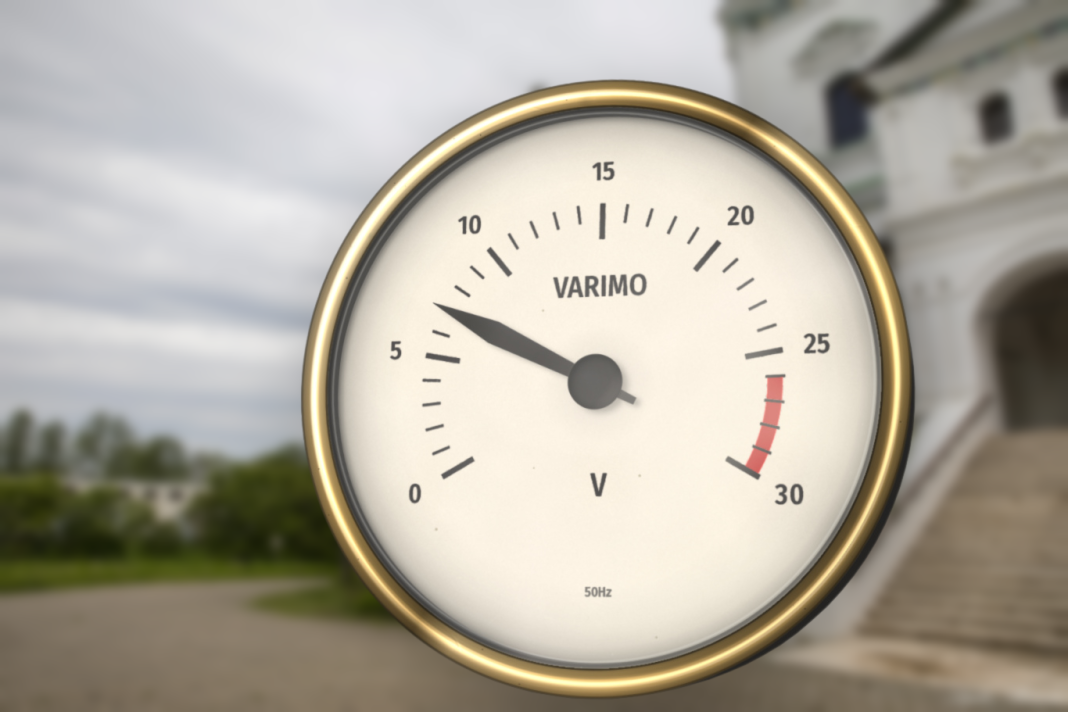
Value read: value=7 unit=V
